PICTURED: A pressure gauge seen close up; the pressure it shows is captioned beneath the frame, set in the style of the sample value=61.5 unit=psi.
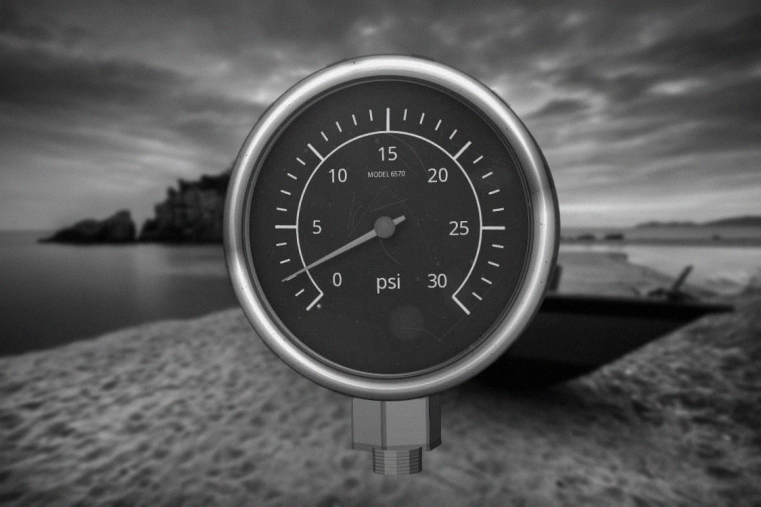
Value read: value=2 unit=psi
